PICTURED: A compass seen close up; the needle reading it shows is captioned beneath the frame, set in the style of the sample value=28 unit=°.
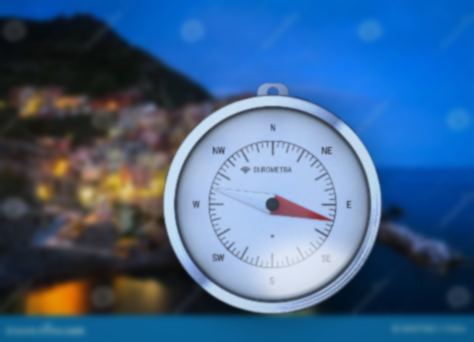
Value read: value=105 unit=°
